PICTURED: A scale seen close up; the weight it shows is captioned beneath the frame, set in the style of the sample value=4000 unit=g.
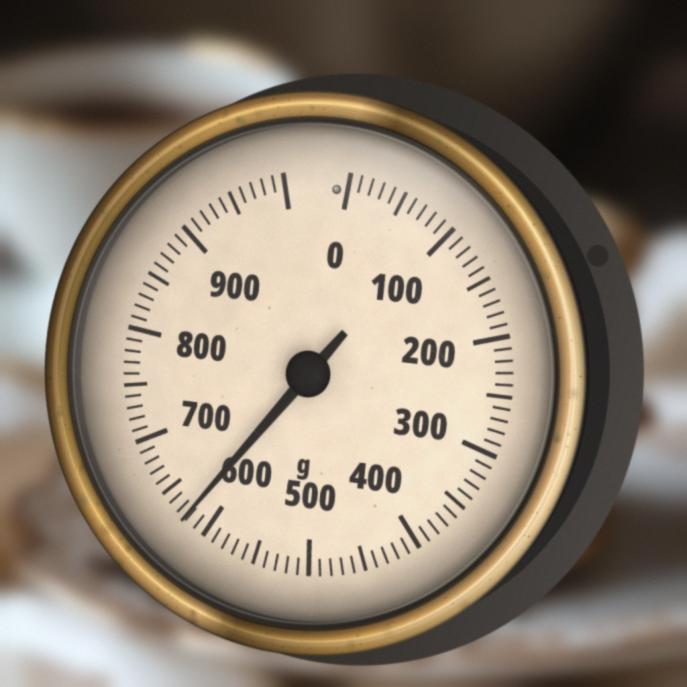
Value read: value=620 unit=g
